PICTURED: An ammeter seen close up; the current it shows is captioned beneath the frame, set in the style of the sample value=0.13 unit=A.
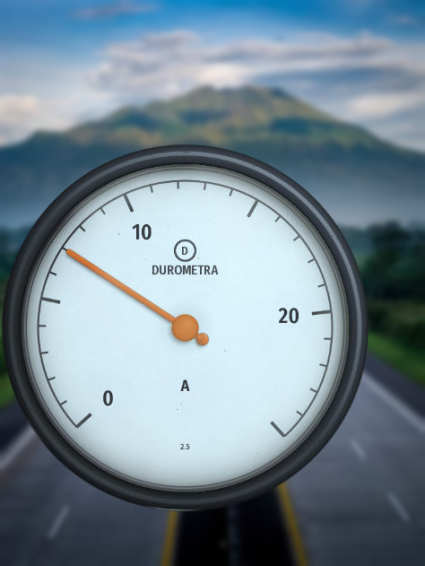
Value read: value=7 unit=A
